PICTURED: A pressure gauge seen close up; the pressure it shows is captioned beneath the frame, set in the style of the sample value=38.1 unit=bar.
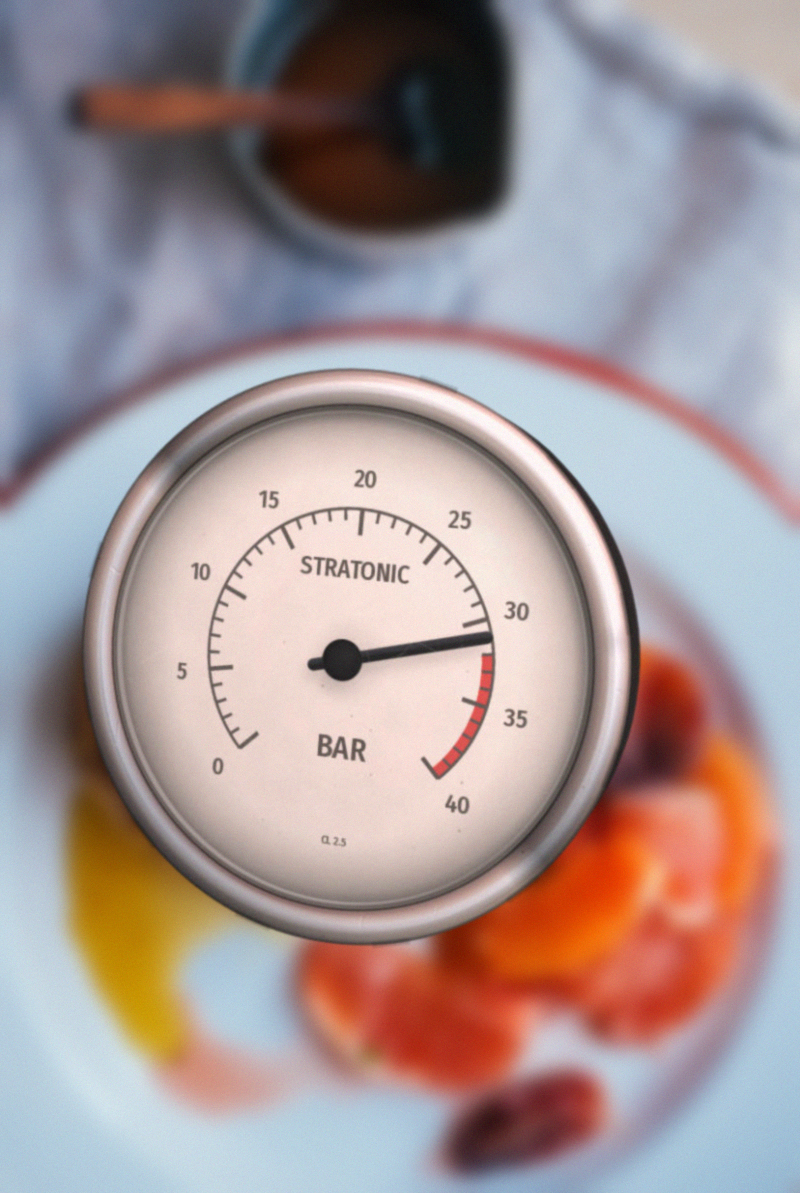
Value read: value=31 unit=bar
